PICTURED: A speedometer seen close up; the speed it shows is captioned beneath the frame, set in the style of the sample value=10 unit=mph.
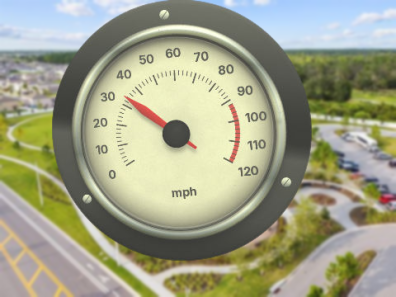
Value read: value=34 unit=mph
